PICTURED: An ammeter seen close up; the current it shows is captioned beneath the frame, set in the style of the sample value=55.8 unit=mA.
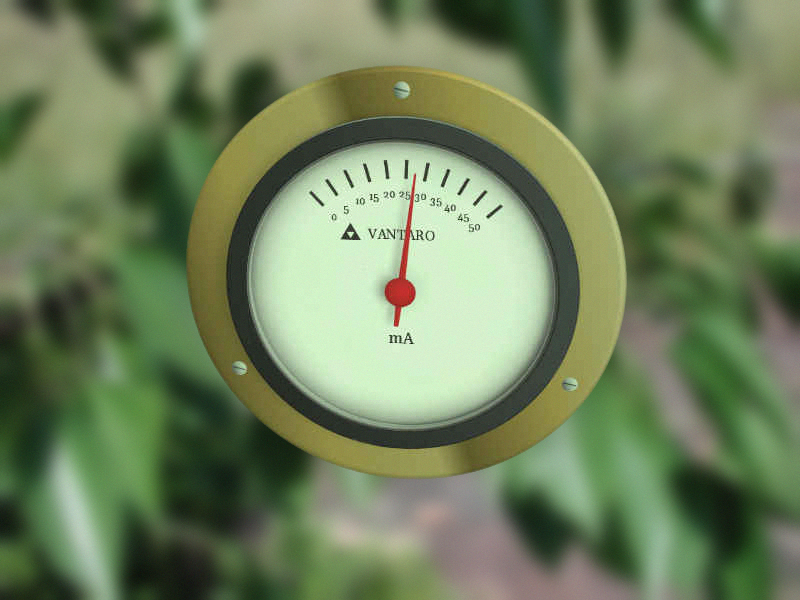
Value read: value=27.5 unit=mA
